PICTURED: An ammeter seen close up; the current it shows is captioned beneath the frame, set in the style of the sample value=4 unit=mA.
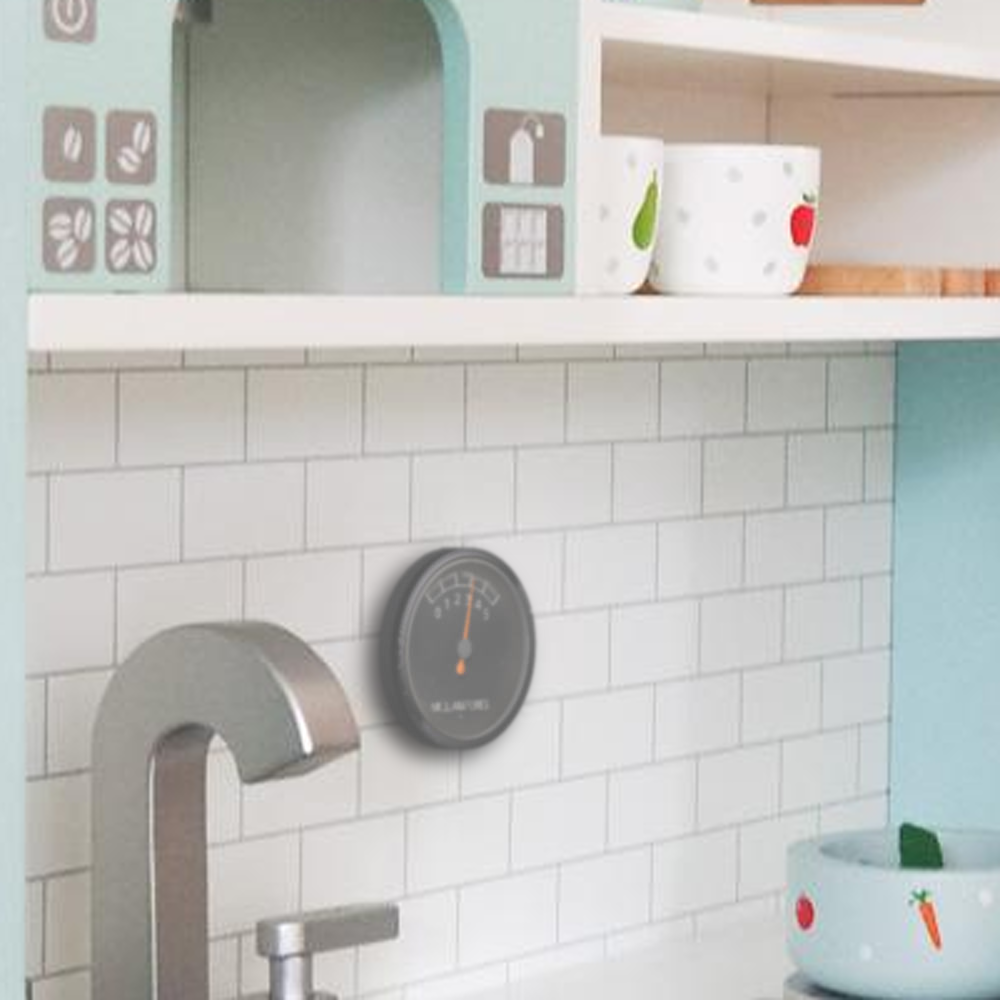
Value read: value=3 unit=mA
